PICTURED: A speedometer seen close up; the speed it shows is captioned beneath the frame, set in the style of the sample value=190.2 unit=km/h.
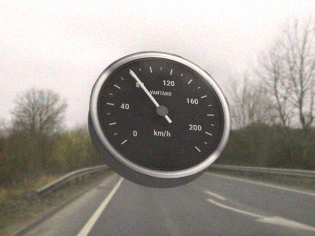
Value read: value=80 unit=km/h
